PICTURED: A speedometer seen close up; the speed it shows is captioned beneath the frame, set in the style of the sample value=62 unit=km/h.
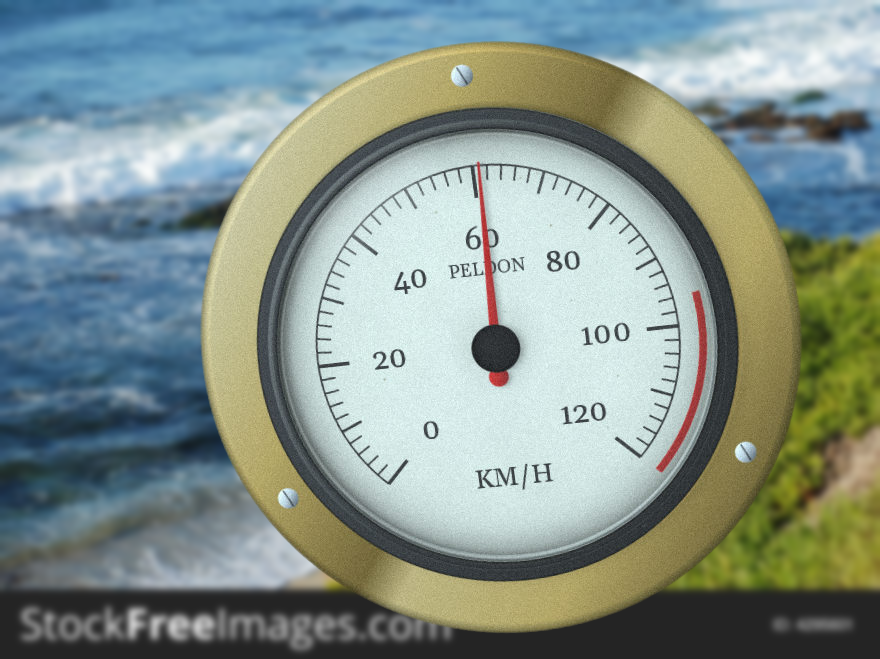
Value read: value=61 unit=km/h
